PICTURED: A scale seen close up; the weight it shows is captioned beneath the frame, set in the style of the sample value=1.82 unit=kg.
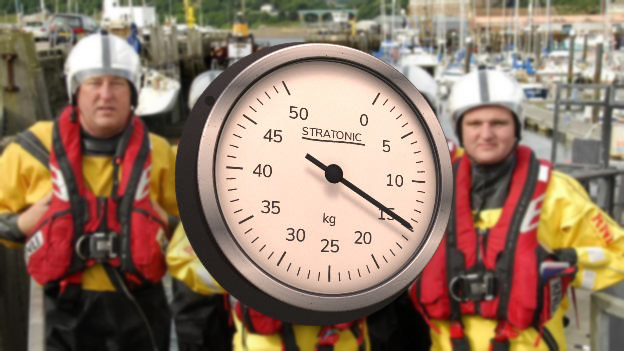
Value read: value=15 unit=kg
